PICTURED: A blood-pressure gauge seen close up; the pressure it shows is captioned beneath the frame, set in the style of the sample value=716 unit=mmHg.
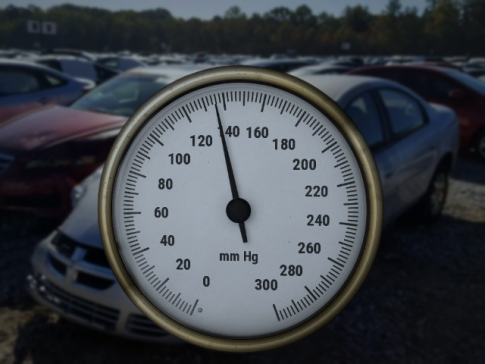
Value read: value=136 unit=mmHg
